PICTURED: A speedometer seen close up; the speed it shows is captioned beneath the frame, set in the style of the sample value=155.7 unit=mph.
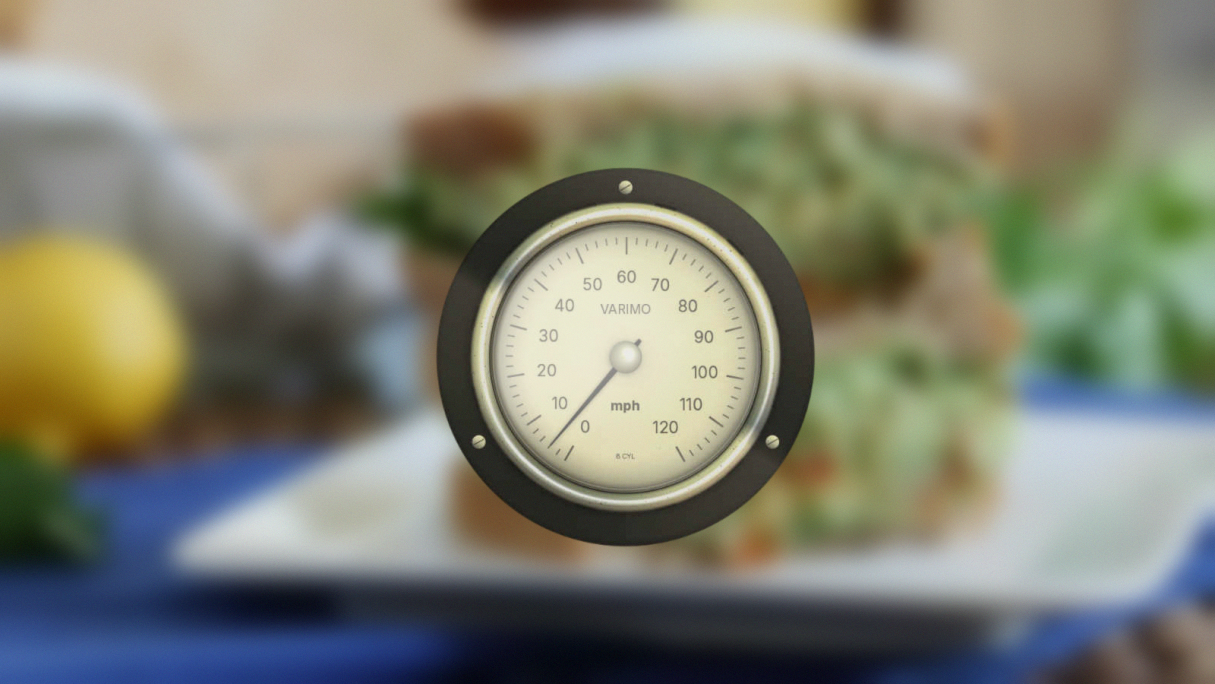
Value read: value=4 unit=mph
